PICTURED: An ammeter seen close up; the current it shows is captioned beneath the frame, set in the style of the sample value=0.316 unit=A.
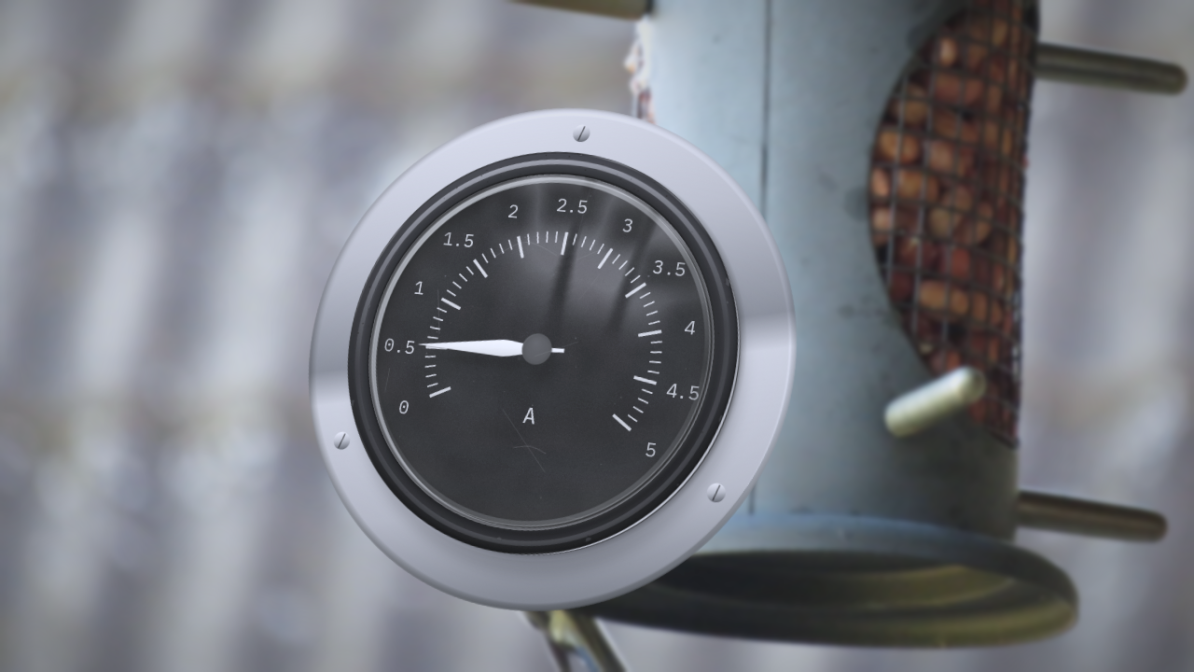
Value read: value=0.5 unit=A
